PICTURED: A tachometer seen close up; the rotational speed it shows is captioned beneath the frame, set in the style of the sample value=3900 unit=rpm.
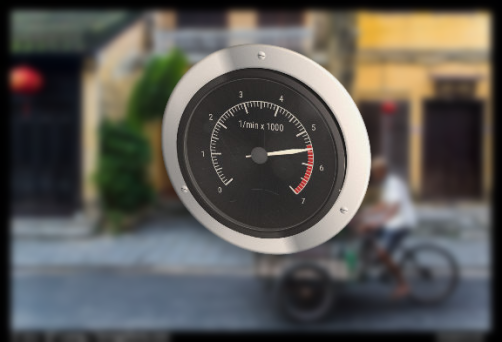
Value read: value=5500 unit=rpm
